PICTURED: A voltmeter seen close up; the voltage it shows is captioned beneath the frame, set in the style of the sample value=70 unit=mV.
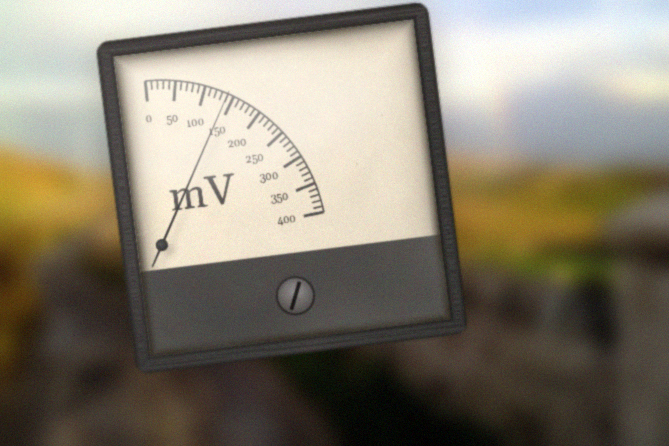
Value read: value=140 unit=mV
